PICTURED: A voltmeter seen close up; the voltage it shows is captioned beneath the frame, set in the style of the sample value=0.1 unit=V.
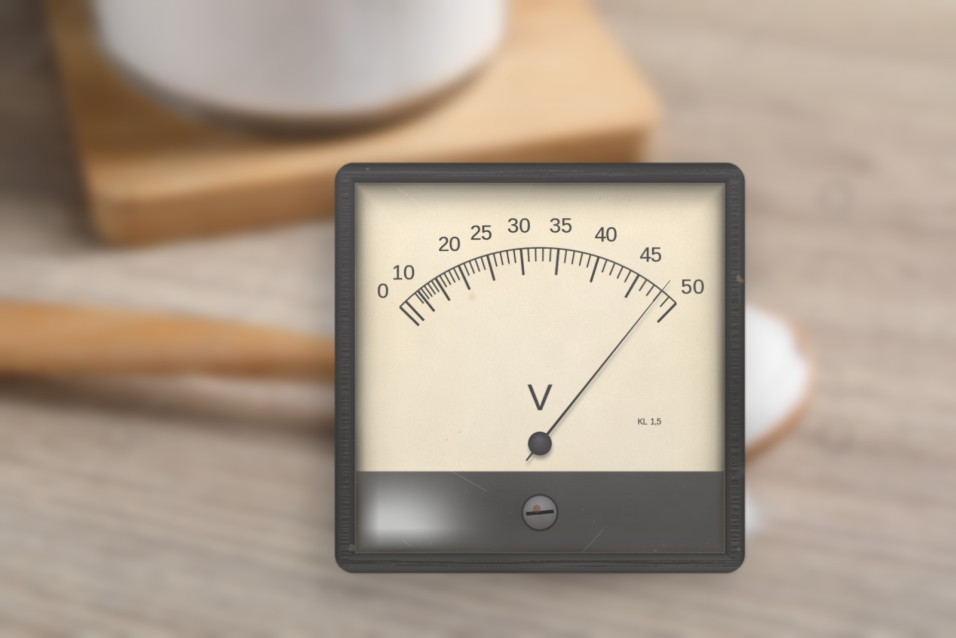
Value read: value=48 unit=V
